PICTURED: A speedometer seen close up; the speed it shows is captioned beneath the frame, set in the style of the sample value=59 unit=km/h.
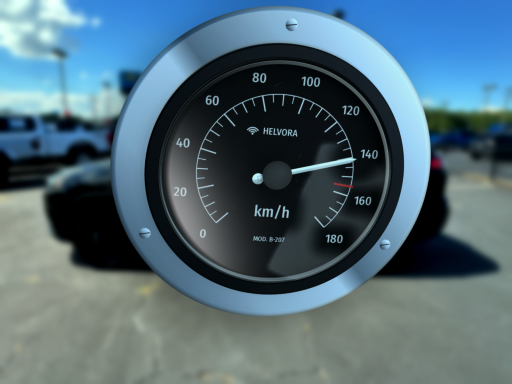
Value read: value=140 unit=km/h
